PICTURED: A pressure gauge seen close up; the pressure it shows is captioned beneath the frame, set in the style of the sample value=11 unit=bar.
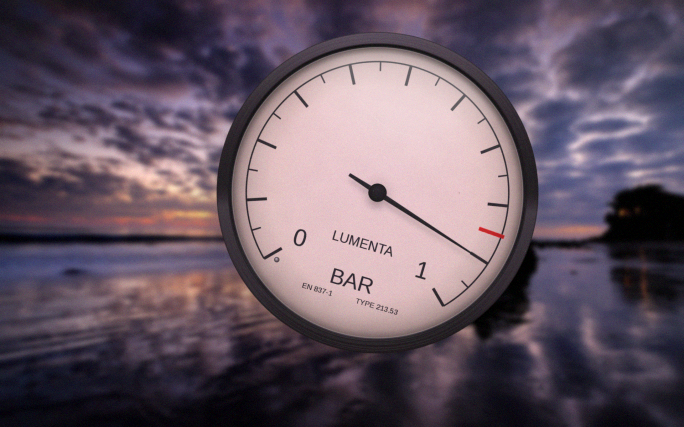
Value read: value=0.9 unit=bar
